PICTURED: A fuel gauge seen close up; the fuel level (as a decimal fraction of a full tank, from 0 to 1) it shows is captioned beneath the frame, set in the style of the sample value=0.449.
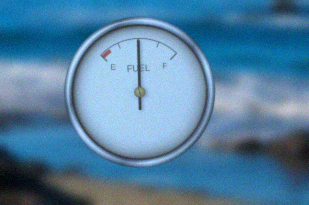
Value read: value=0.5
